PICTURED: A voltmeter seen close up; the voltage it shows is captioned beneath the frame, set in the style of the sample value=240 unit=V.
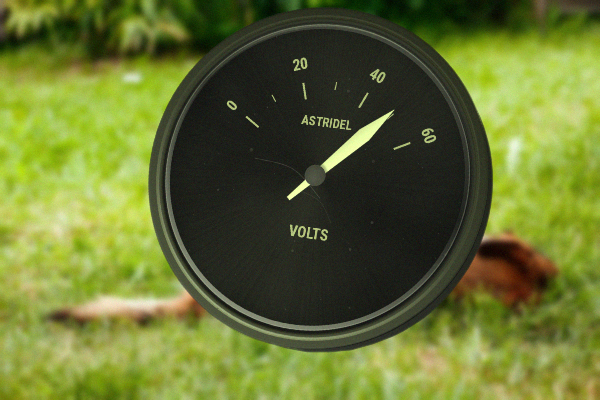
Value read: value=50 unit=V
